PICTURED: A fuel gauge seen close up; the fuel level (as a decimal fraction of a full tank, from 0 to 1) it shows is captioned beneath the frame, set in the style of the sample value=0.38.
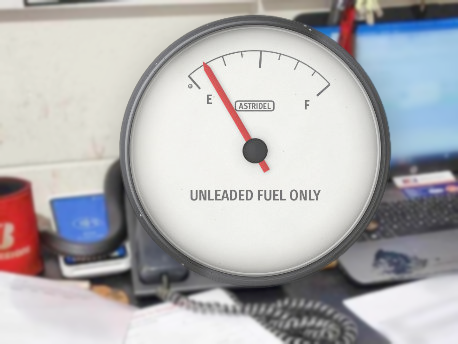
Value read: value=0.125
